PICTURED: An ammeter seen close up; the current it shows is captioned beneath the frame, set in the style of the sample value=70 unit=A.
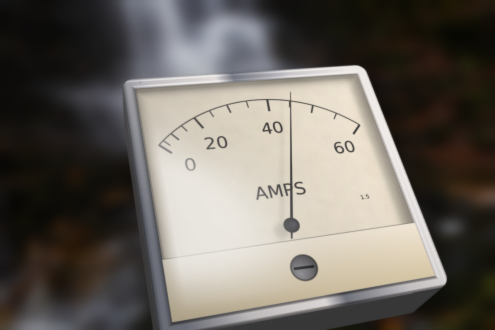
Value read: value=45 unit=A
